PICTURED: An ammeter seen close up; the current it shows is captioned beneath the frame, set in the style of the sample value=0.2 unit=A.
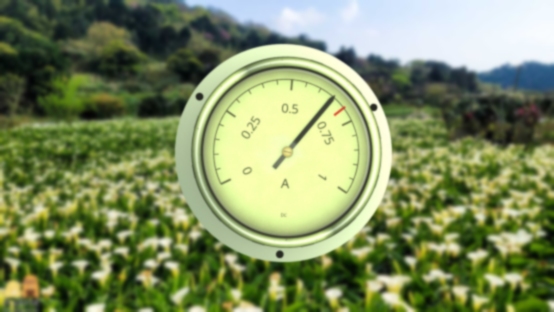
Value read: value=0.65 unit=A
